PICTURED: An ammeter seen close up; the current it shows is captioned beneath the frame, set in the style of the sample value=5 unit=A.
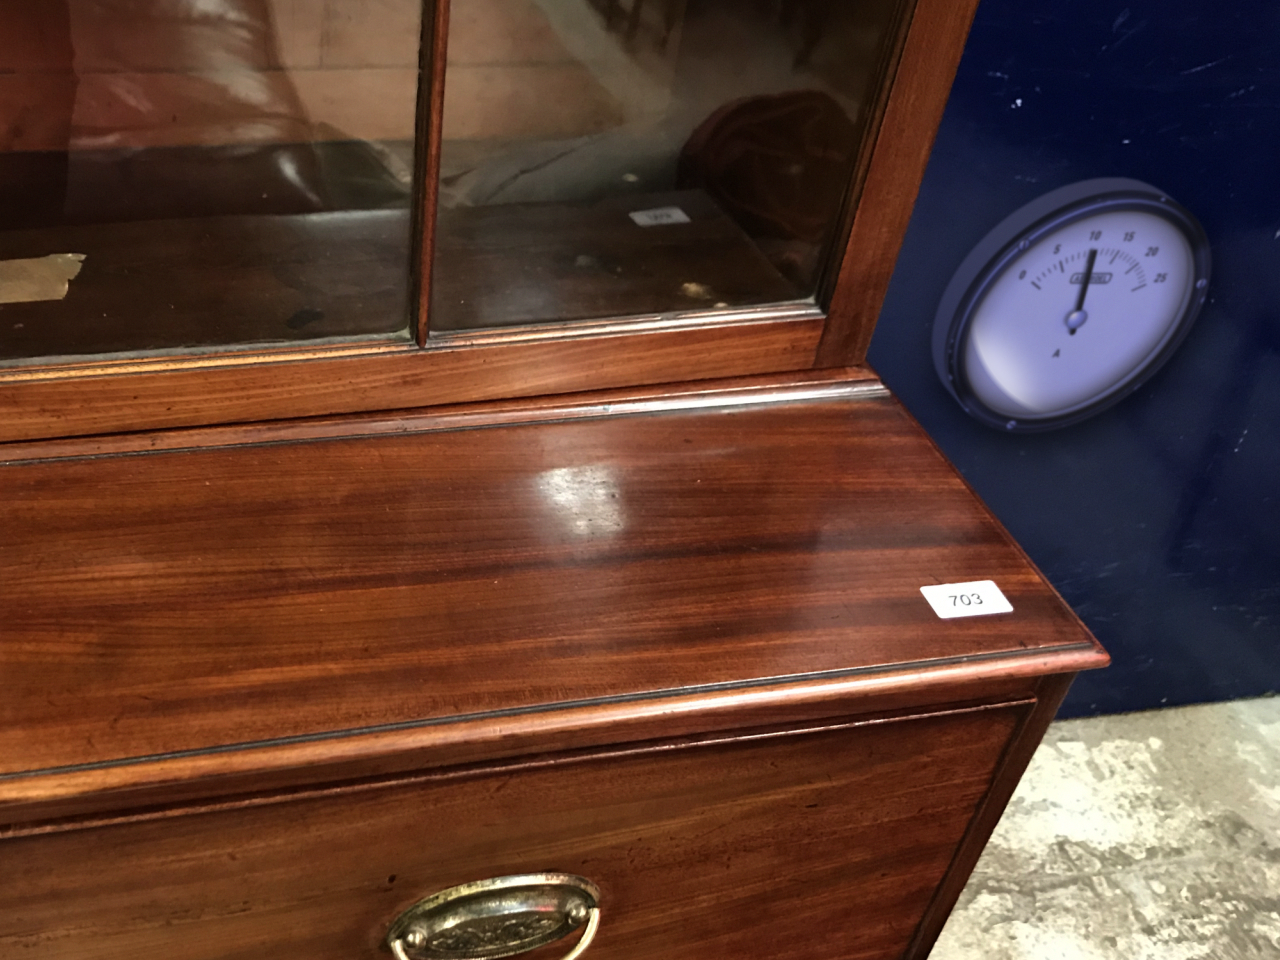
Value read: value=10 unit=A
